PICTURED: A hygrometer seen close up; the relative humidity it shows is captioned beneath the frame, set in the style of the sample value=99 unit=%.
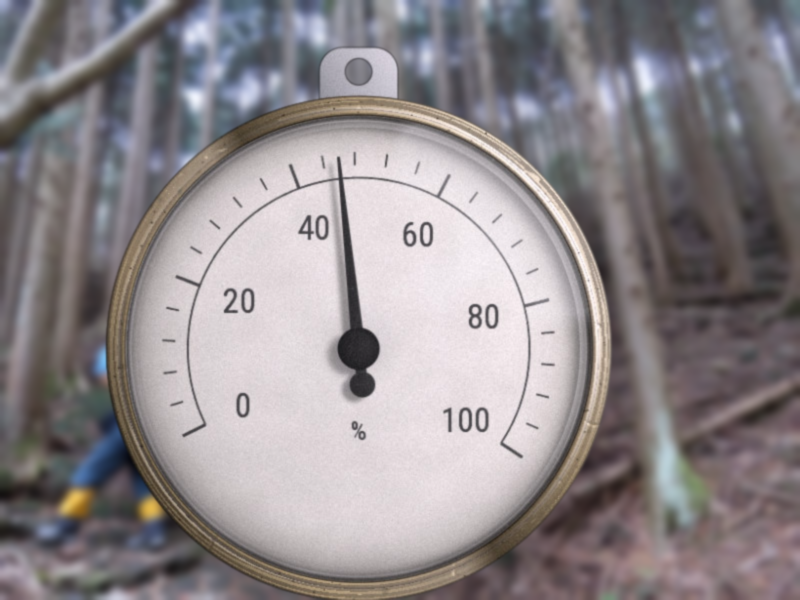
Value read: value=46 unit=%
